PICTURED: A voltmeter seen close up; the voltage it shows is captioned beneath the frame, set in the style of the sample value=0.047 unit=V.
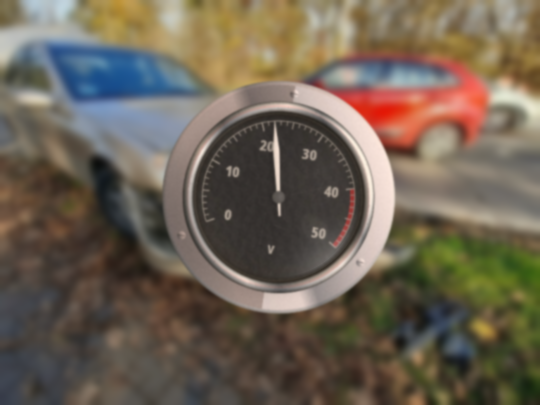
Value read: value=22 unit=V
